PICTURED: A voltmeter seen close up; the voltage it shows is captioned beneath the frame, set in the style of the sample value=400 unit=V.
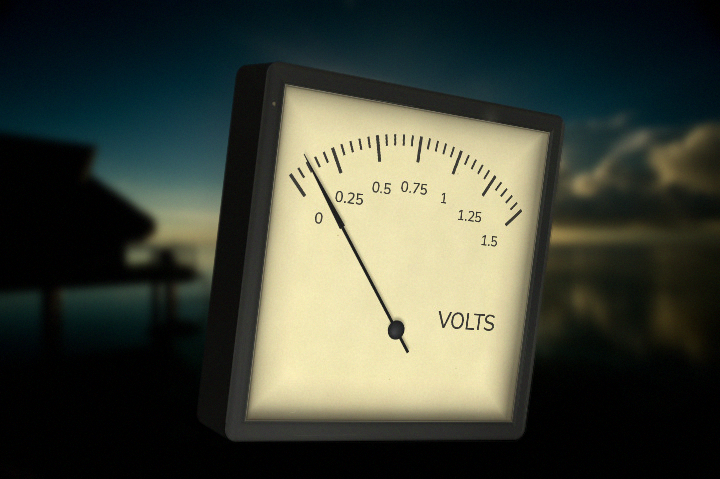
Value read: value=0.1 unit=V
